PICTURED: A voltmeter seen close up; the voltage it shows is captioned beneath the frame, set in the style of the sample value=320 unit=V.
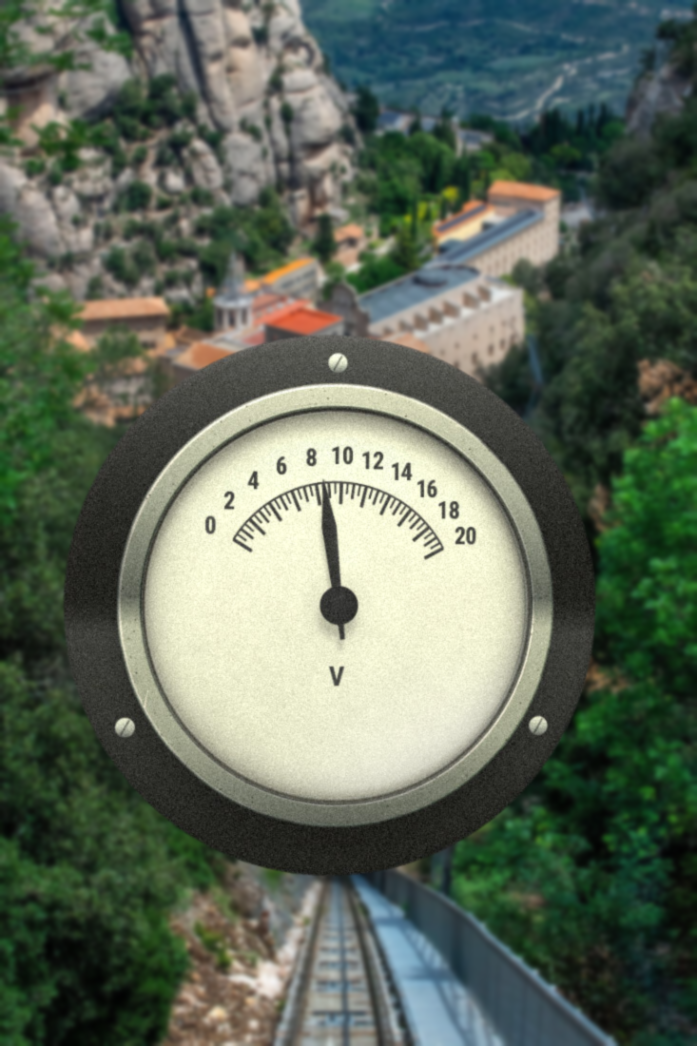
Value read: value=8.5 unit=V
